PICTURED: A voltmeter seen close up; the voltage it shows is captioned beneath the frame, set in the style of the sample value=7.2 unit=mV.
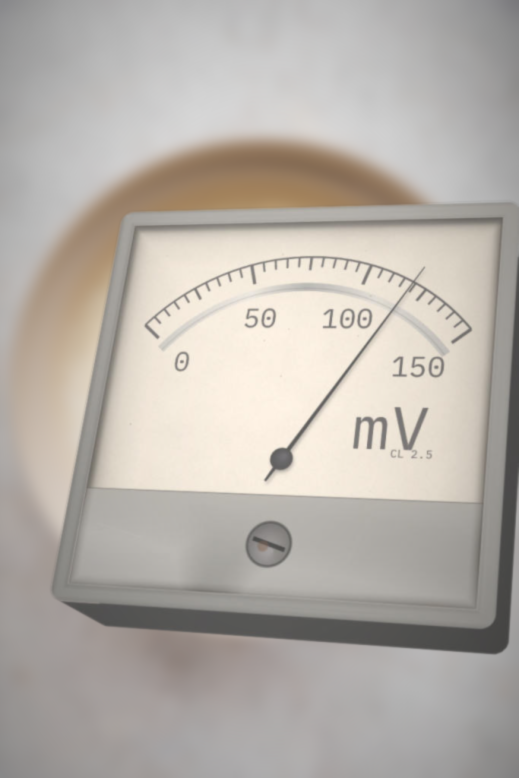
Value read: value=120 unit=mV
